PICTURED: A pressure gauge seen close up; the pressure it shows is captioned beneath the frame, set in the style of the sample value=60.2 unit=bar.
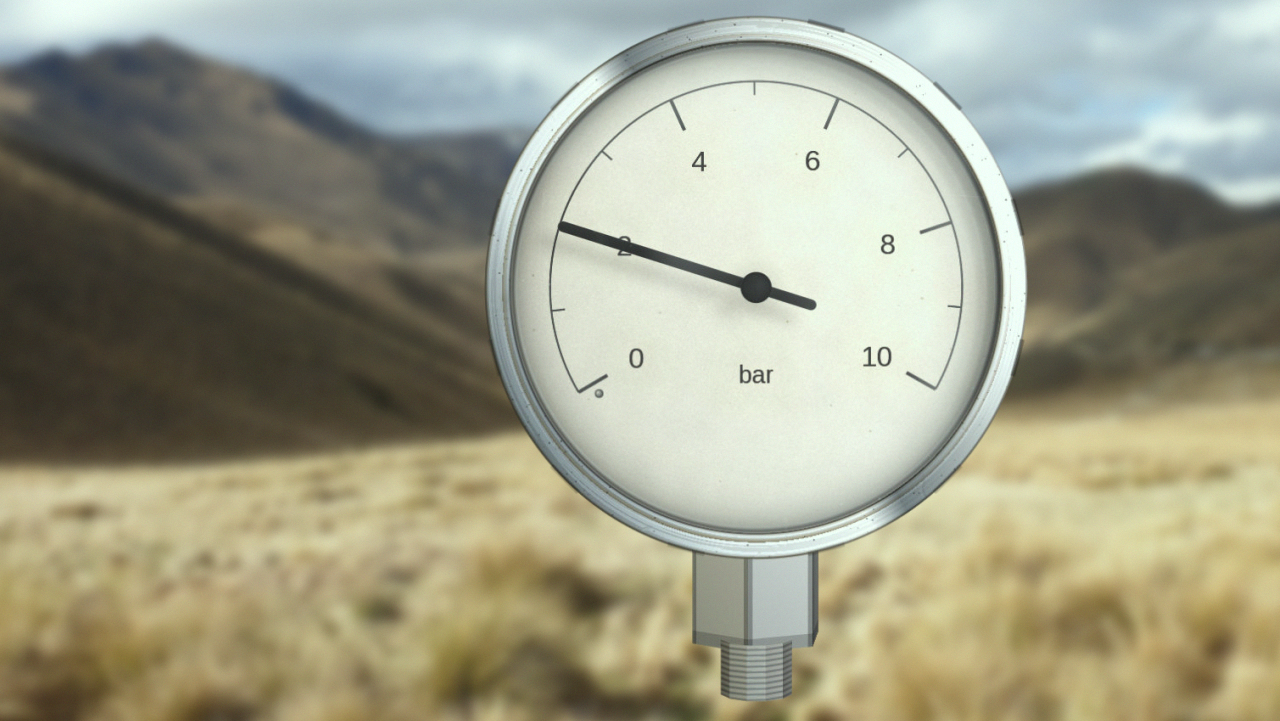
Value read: value=2 unit=bar
